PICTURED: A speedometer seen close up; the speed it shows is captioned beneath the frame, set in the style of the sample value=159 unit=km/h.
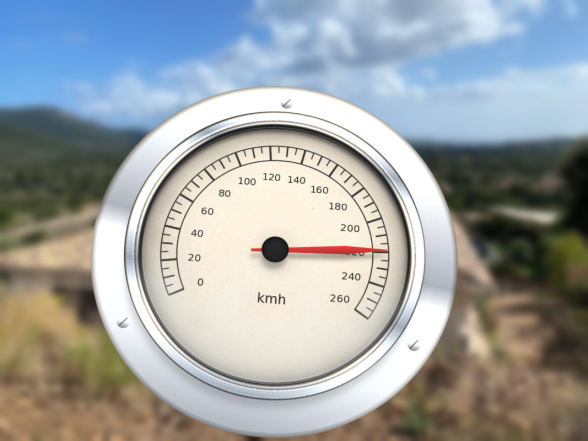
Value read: value=220 unit=km/h
